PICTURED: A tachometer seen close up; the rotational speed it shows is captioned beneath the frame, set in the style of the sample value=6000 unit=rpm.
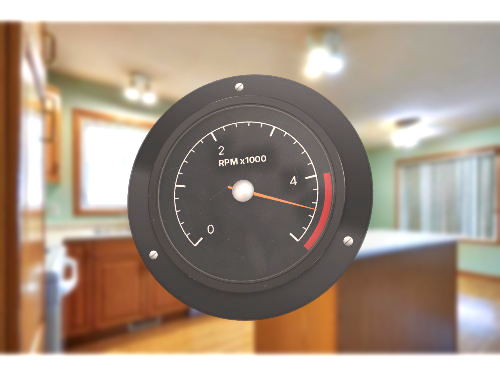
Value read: value=4500 unit=rpm
